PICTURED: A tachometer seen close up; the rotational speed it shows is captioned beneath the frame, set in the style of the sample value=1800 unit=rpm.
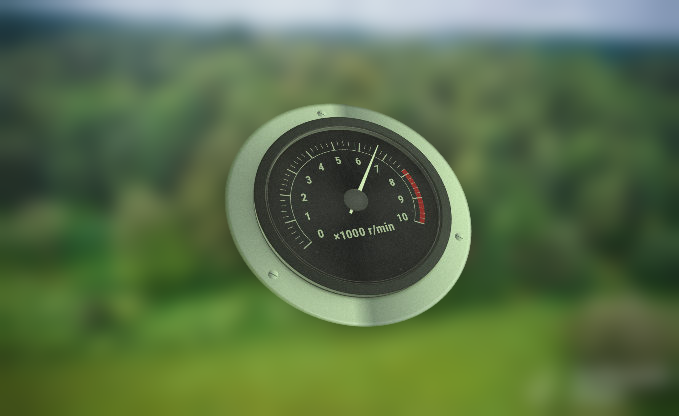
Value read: value=6600 unit=rpm
